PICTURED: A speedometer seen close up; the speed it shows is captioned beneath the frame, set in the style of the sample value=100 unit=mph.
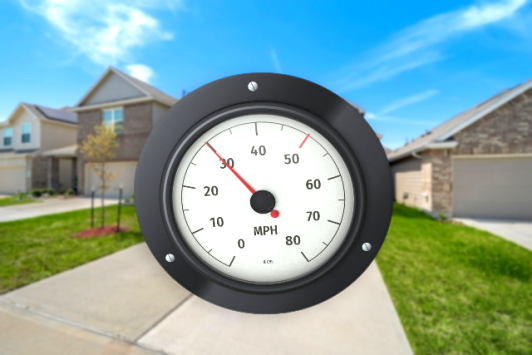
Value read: value=30 unit=mph
